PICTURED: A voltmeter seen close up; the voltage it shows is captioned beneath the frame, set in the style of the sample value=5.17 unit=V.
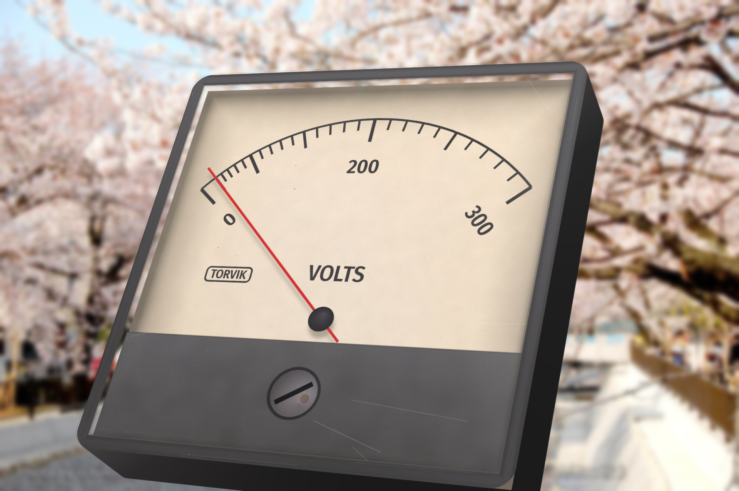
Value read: value=50 unit=V
